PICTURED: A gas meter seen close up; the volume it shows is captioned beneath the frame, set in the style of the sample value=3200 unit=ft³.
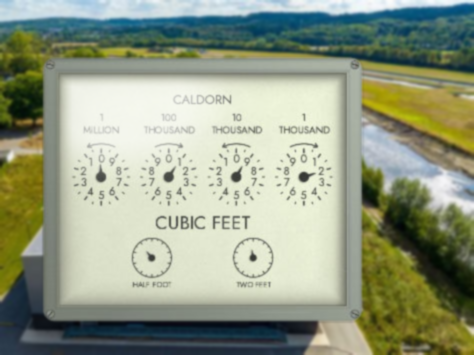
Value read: value=9200 unit=ft³
